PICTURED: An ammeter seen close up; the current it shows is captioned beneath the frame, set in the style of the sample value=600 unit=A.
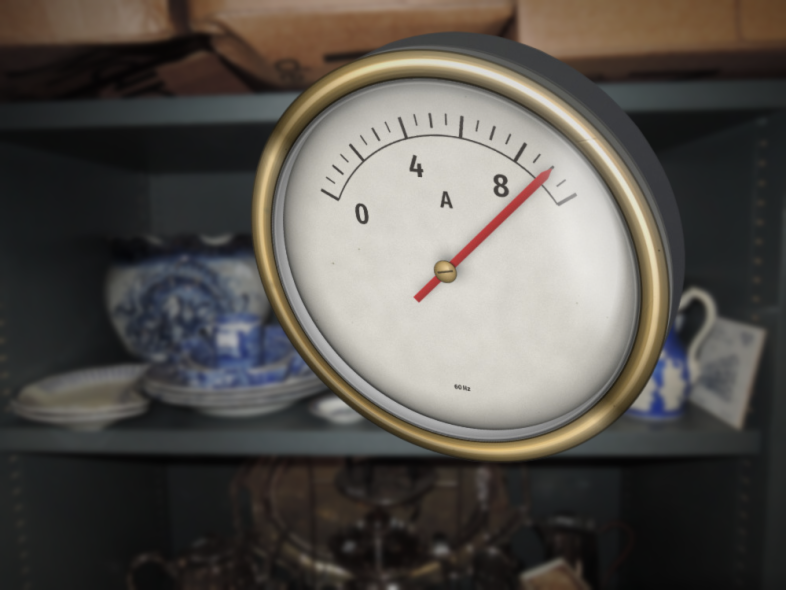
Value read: value=9 unit=A
